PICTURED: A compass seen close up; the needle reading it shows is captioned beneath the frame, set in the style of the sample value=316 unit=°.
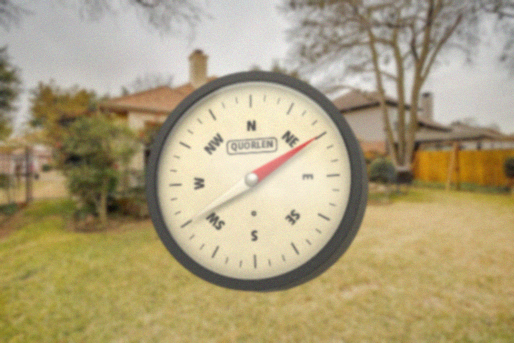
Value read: value=60 unit=°
